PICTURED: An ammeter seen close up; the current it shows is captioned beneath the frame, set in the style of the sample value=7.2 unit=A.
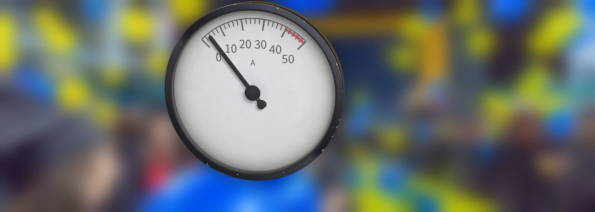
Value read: value=4 unit=A
